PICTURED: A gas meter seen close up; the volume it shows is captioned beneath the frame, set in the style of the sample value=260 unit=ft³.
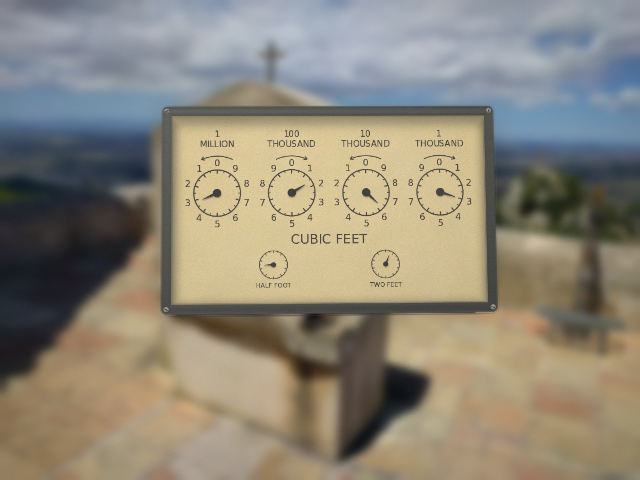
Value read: value=316300 unit=ft³
